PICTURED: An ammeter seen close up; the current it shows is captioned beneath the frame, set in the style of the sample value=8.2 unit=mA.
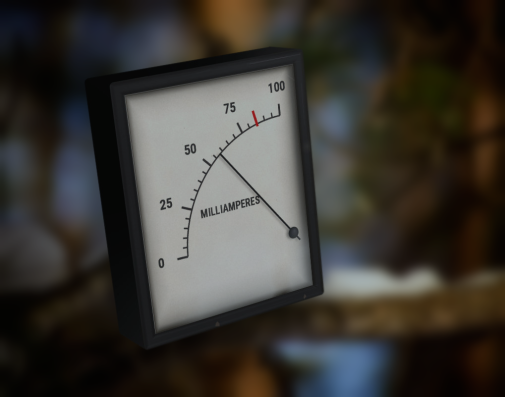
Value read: value=57.5 unit=mA
